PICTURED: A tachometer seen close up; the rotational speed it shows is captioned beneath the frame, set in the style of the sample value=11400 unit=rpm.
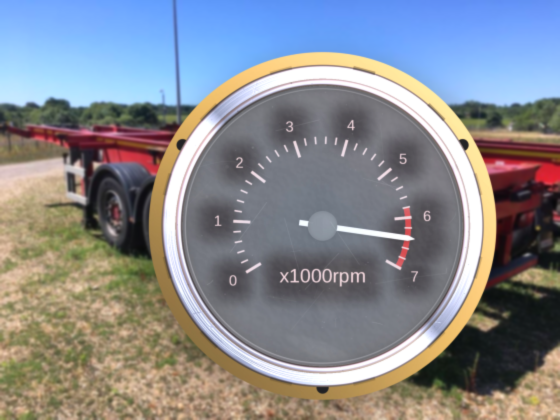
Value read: value=6400 unit=rpm
